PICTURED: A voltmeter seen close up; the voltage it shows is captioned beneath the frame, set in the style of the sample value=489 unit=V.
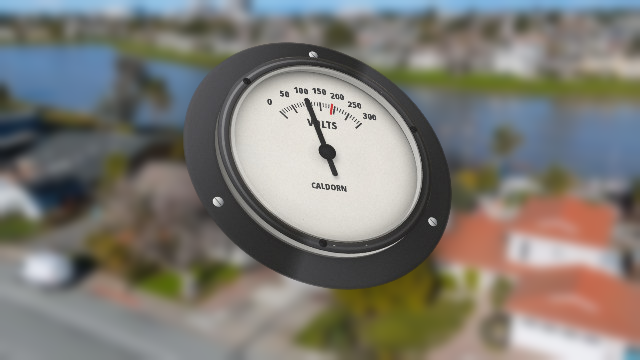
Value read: value=100 unit=V
